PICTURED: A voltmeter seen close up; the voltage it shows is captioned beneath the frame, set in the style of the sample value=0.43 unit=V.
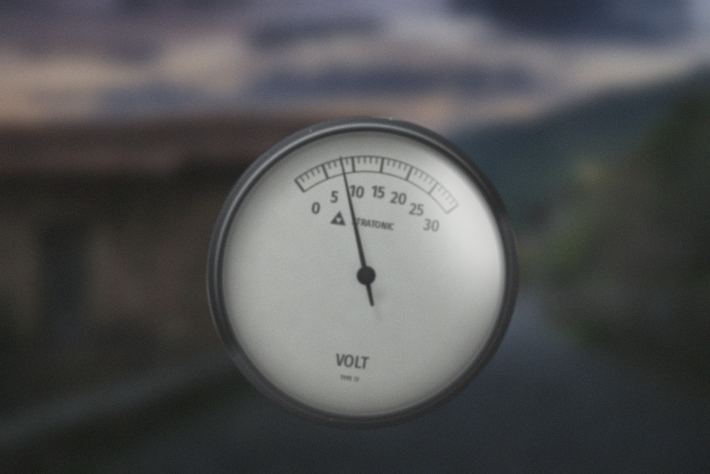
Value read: value=8 unit=V
